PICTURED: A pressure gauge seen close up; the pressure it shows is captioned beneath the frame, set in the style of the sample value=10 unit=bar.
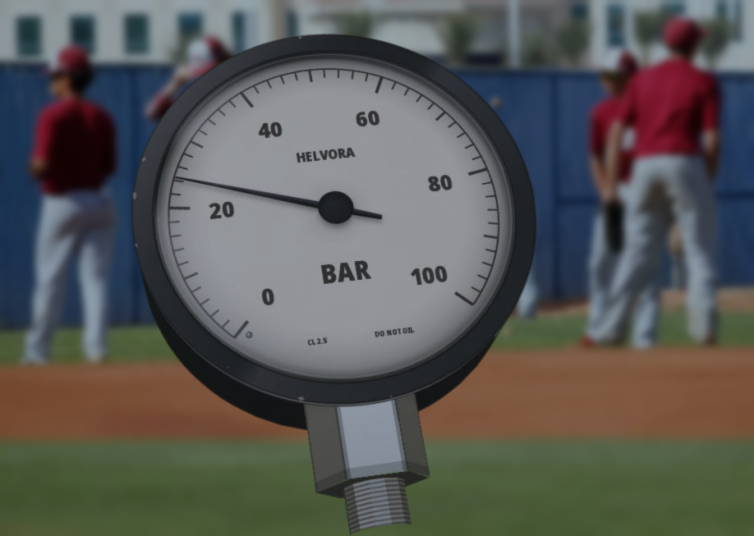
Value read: value=24 unit=bar
